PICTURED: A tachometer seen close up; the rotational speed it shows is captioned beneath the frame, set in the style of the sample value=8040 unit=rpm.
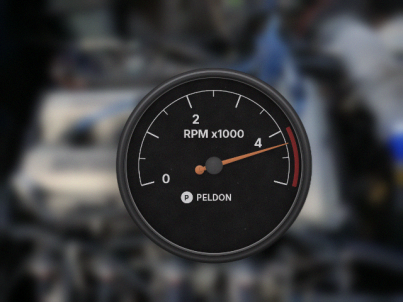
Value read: value=4250 unit=rpm
